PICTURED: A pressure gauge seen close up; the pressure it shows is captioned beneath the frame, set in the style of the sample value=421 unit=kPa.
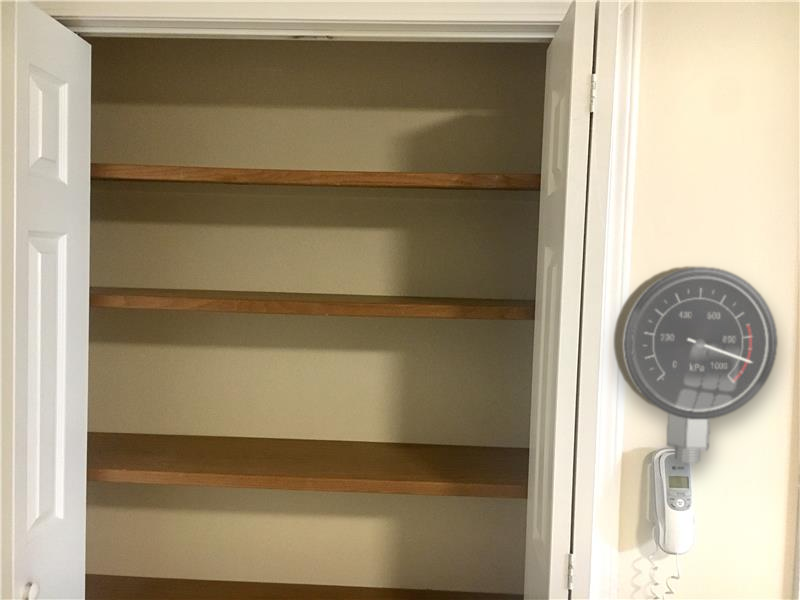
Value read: value=900 unit=kPa
